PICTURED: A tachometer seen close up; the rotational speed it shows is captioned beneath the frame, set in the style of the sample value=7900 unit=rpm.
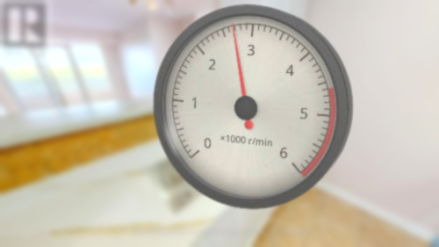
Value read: value=2700 unit=rpm
